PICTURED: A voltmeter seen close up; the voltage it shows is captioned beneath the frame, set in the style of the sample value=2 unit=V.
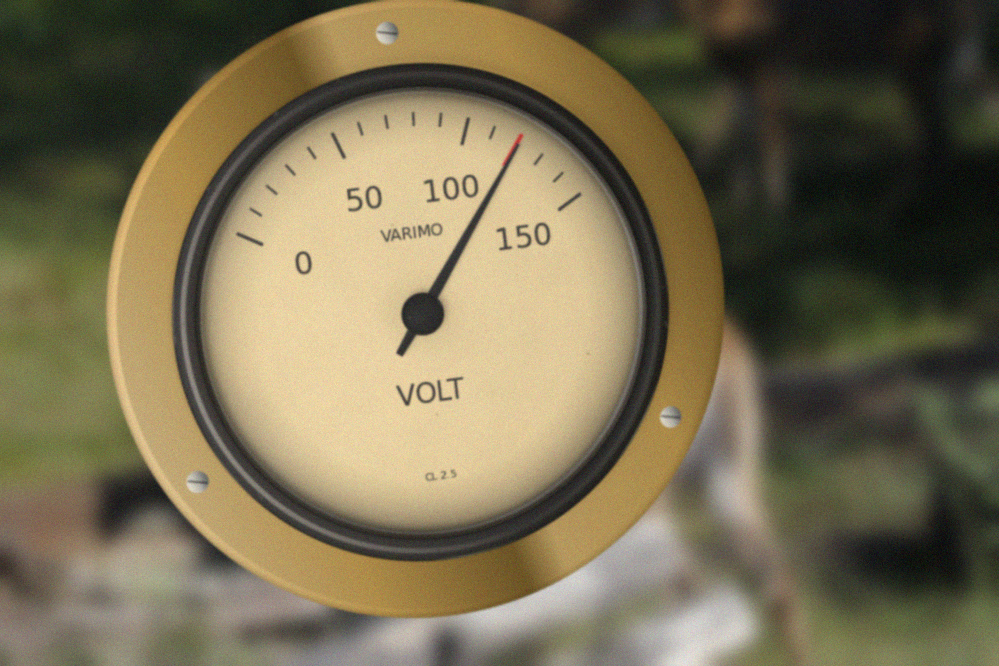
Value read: value=120 unit=V
